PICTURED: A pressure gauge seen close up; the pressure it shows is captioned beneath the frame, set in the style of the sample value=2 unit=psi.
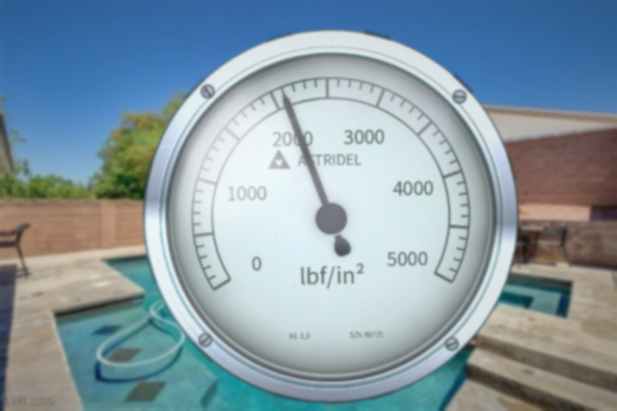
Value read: value=2100 unit=psi
